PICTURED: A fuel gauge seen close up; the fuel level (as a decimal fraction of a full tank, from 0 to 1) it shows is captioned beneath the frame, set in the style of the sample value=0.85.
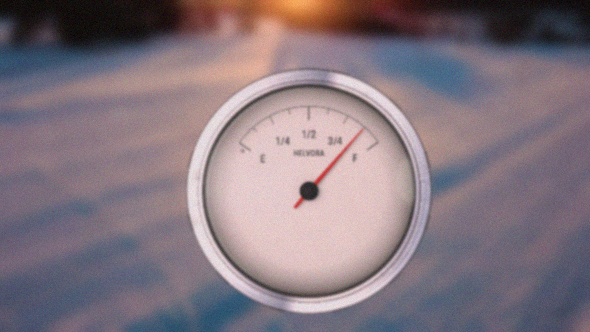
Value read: value=0.875
